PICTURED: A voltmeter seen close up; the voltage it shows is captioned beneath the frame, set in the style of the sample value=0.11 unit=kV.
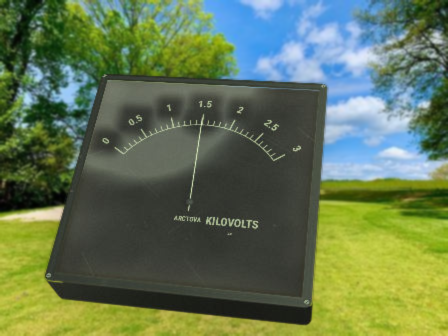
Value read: value=1.5 unit=kV
